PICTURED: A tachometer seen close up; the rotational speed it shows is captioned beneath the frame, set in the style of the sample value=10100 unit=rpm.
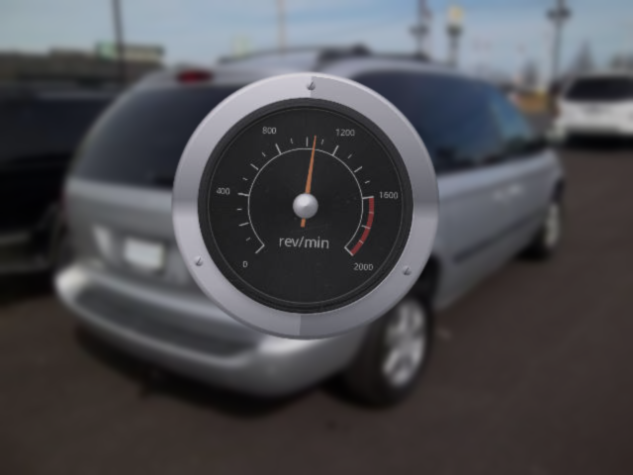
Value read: value=1050 unit=rpm
